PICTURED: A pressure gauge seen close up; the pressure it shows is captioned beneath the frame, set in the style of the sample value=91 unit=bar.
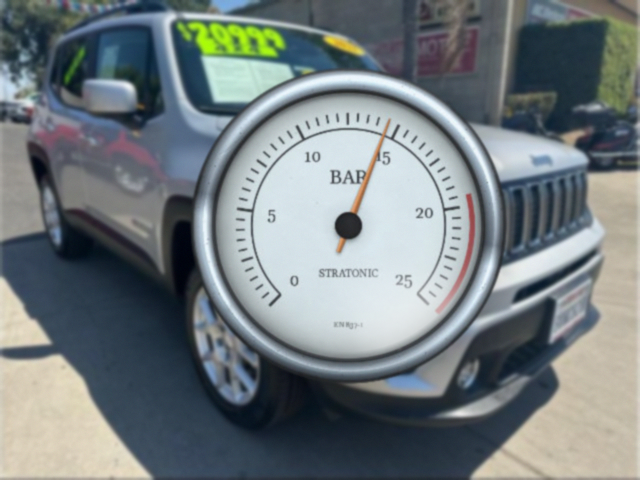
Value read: value=14.5 unit=bar
